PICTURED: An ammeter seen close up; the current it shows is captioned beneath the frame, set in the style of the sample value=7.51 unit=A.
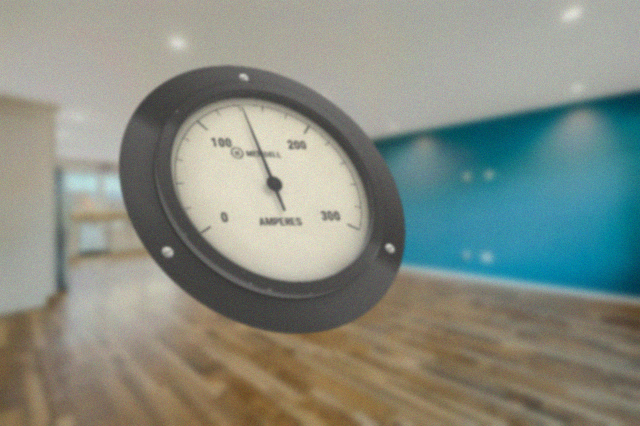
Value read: value=140 unit=A
